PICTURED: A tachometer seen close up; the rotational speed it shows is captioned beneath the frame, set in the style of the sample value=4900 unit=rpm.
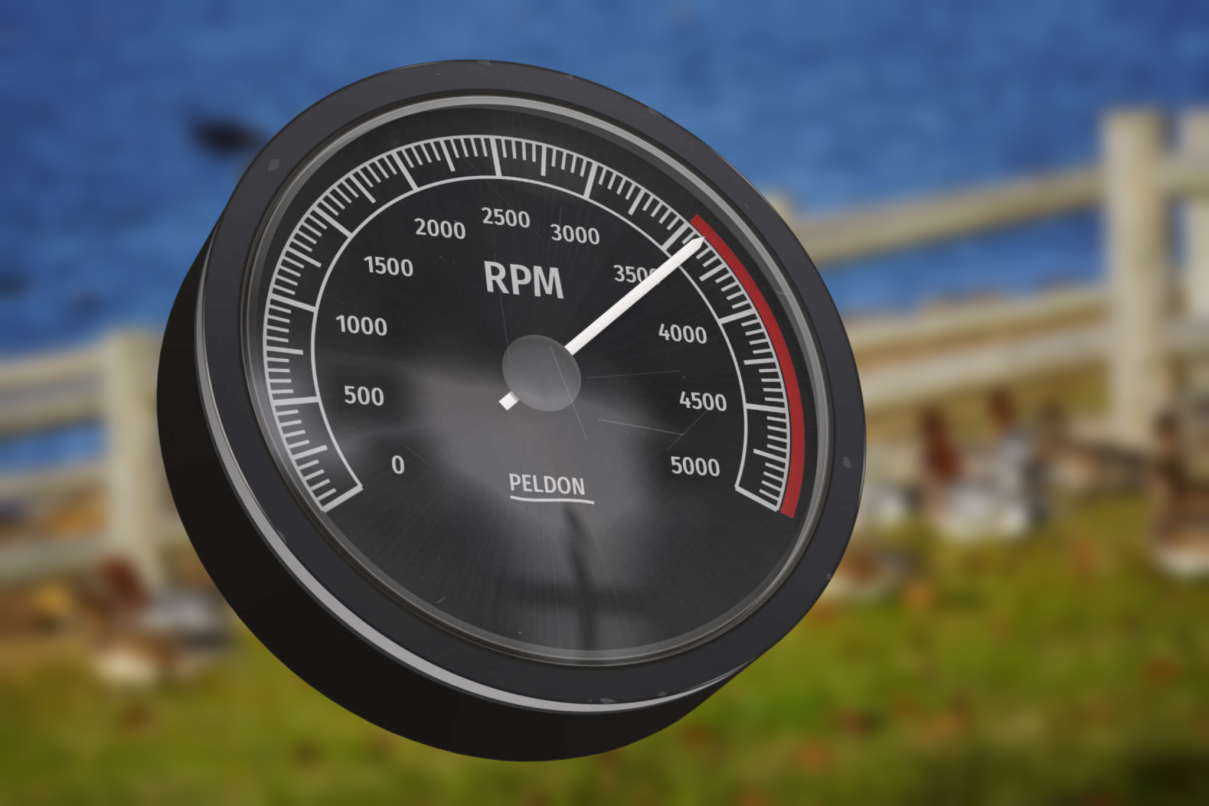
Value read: value=3600 unit=rpm
